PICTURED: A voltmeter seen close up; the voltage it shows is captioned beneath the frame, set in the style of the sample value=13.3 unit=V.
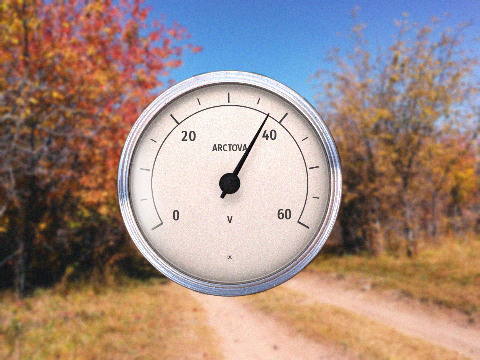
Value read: value=37.5 unit=V
